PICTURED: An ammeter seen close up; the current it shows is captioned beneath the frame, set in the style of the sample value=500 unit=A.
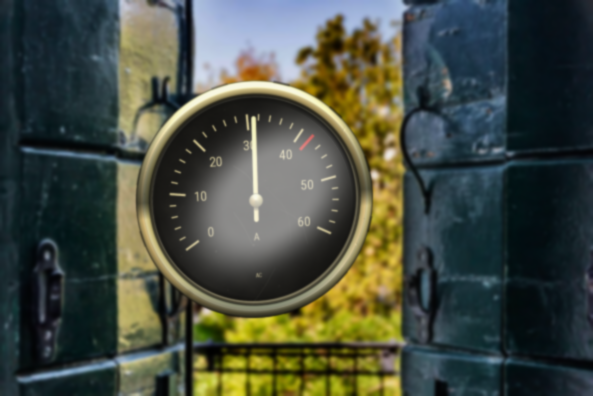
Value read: value=31 unit=A
